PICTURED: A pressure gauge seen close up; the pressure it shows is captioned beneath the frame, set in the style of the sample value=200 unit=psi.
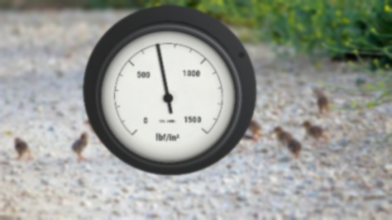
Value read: value=700 unit=psi
